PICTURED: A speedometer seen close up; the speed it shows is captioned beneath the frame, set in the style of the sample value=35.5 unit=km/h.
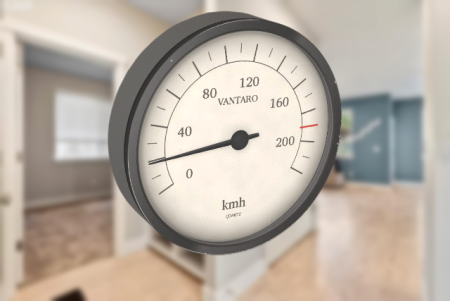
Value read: value=20 unit=km/h
